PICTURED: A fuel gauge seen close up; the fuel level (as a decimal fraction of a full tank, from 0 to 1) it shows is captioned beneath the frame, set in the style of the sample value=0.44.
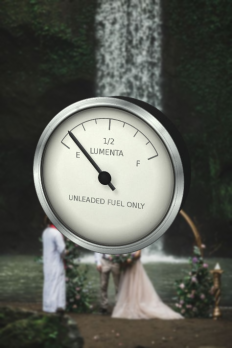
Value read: value=0.125
